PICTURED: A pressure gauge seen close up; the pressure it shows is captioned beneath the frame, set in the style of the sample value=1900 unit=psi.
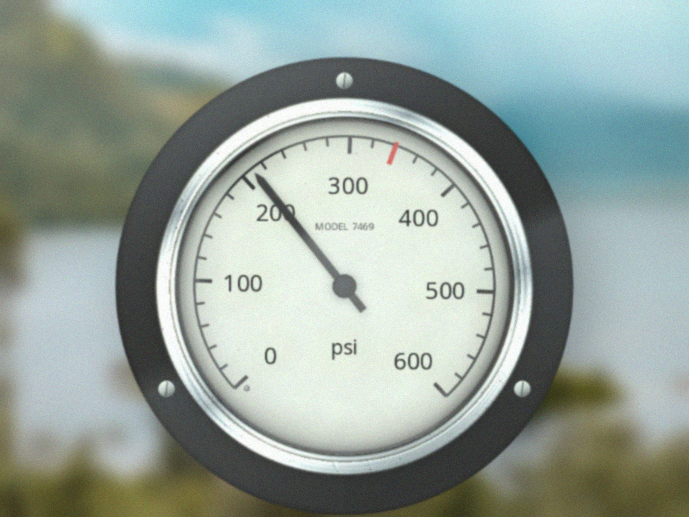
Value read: value=210 unit=psi
